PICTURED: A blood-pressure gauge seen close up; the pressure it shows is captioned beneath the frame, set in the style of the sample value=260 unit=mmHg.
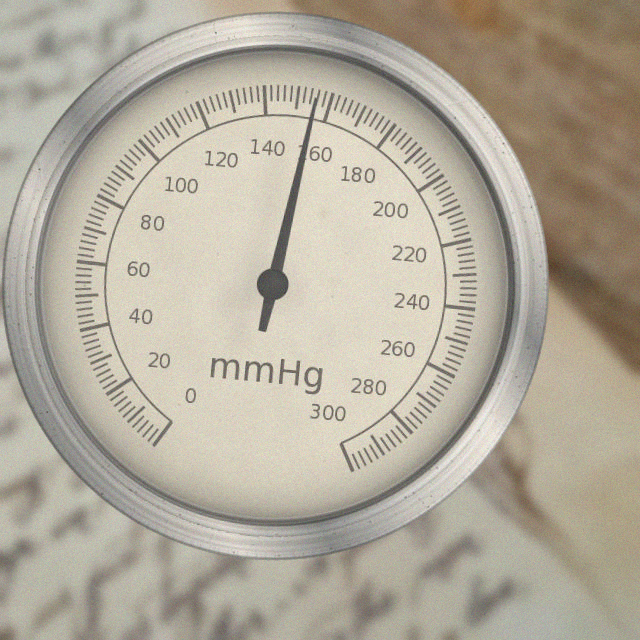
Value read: value=156 unit=mmHg
